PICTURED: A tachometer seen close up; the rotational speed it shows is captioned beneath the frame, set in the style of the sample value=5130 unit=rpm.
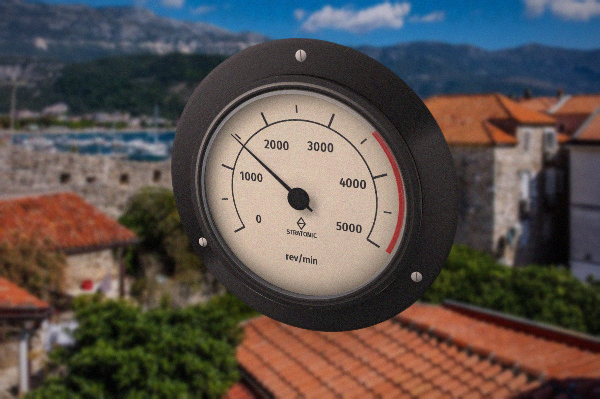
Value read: value=1500 unit=rpm
